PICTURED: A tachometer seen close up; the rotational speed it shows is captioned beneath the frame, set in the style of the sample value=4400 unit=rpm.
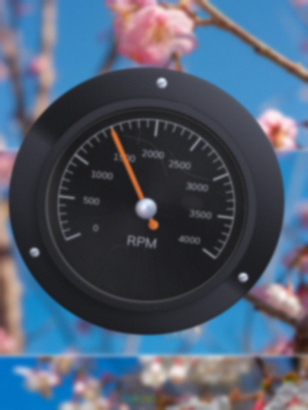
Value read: value=1500 unit=rpm
